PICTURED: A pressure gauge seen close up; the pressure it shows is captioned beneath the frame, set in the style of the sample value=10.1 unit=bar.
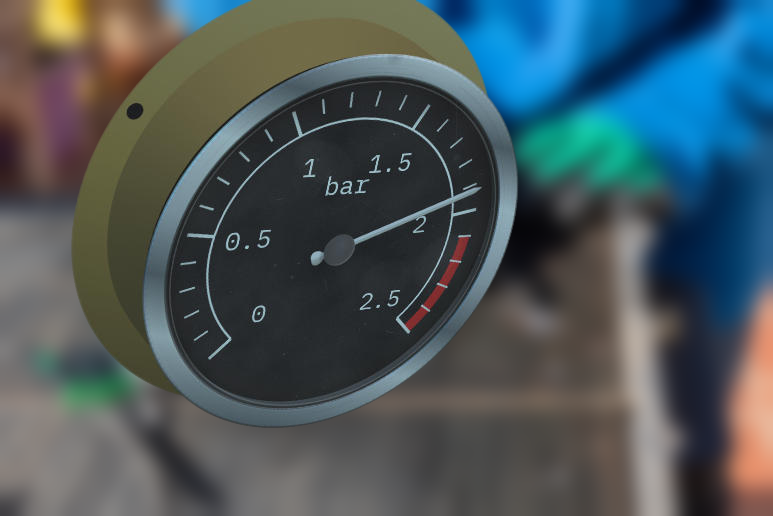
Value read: value=1.9 unit=bar
